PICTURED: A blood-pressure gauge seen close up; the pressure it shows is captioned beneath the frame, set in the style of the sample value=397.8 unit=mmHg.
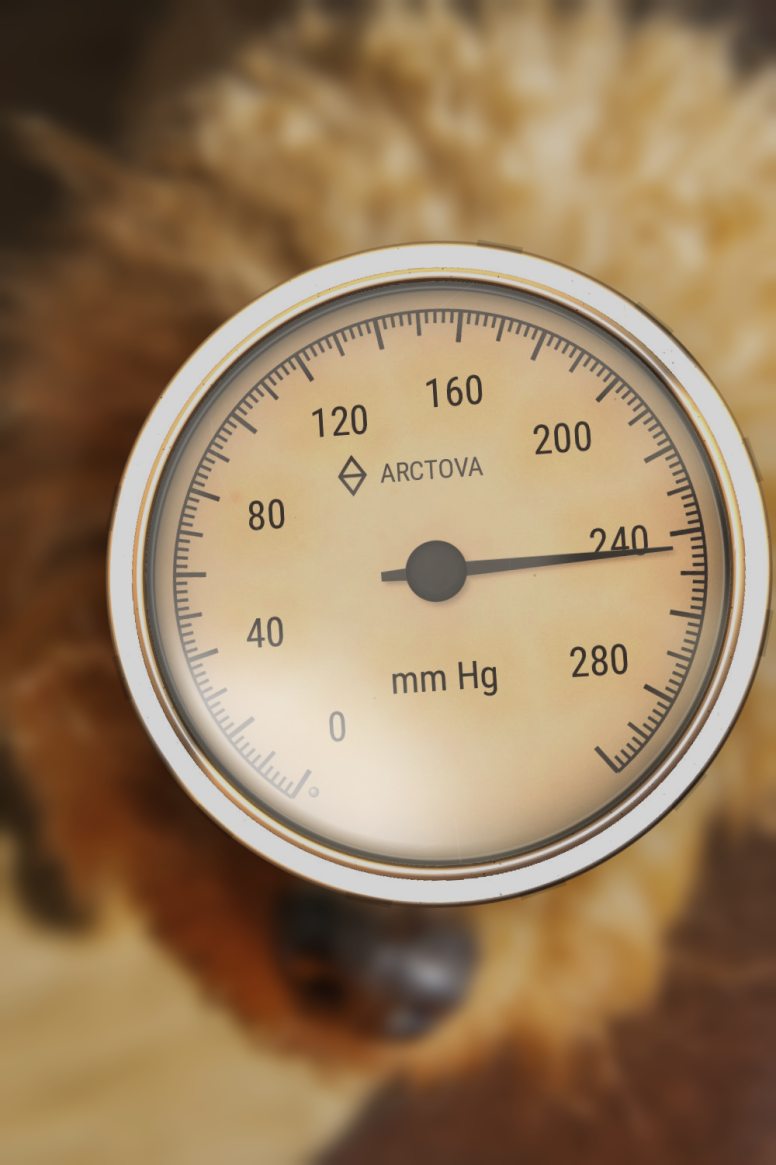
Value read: value=244 unit=mmHg
